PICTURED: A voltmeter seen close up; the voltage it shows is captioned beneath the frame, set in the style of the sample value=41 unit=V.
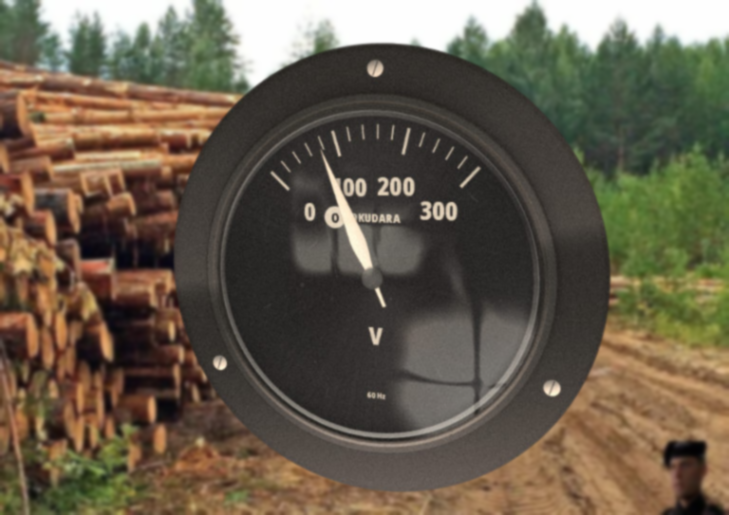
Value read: value=80 unit=V
